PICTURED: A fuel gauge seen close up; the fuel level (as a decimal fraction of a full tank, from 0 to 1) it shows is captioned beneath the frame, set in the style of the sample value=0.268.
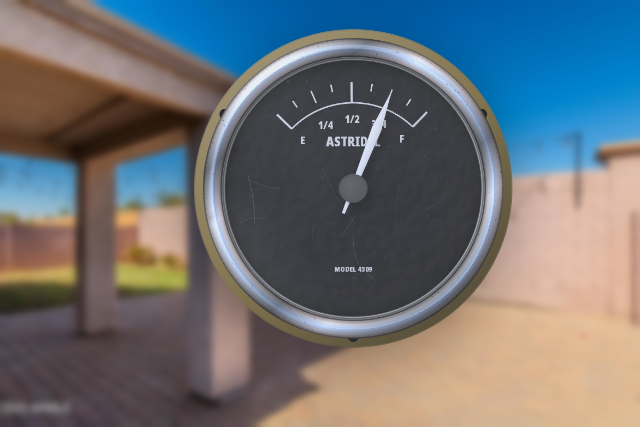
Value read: value=0.75
